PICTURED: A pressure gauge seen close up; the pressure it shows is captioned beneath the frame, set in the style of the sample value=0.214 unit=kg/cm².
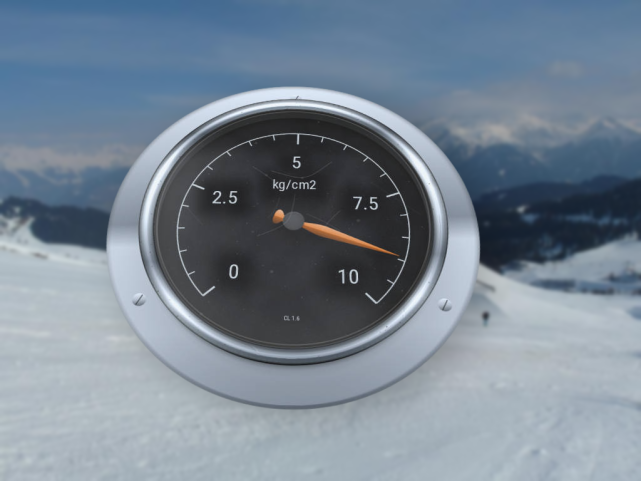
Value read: value=9 unit=kg/cm²
